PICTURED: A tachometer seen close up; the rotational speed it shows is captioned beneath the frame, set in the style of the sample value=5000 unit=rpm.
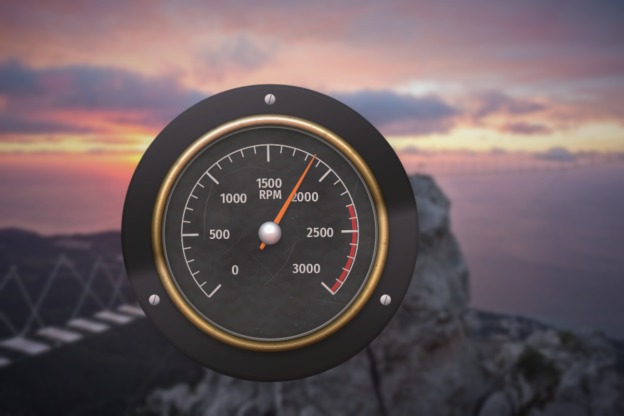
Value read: value=1850 unit=rpm
